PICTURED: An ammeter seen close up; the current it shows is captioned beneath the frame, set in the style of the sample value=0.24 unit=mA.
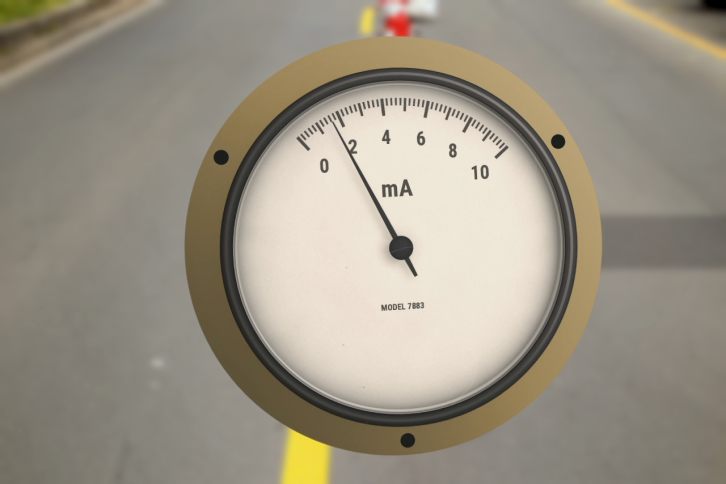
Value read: value=1.6 unit=mA
